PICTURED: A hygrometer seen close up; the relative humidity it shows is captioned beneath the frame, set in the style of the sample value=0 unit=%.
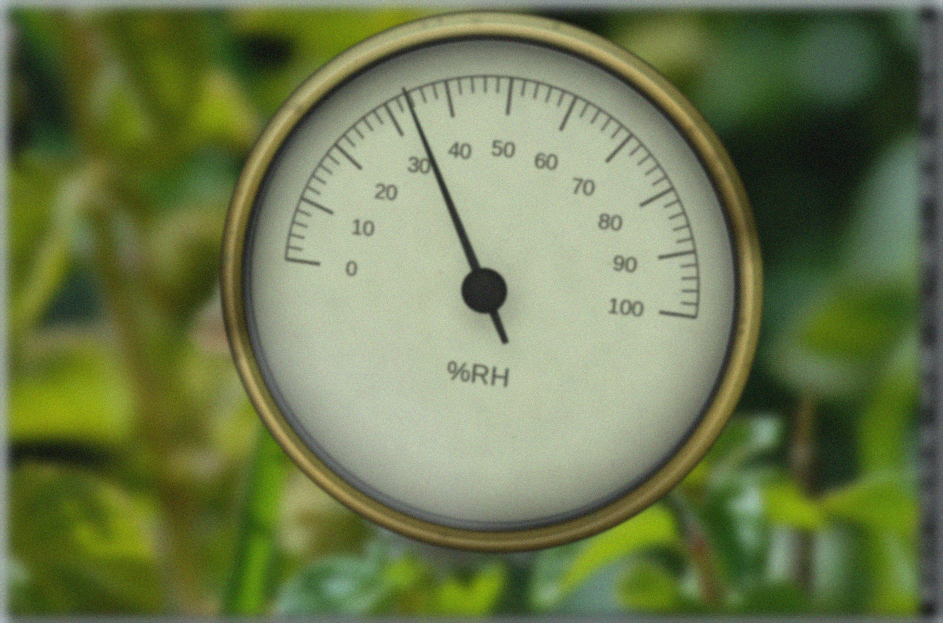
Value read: value=34 unit=%
